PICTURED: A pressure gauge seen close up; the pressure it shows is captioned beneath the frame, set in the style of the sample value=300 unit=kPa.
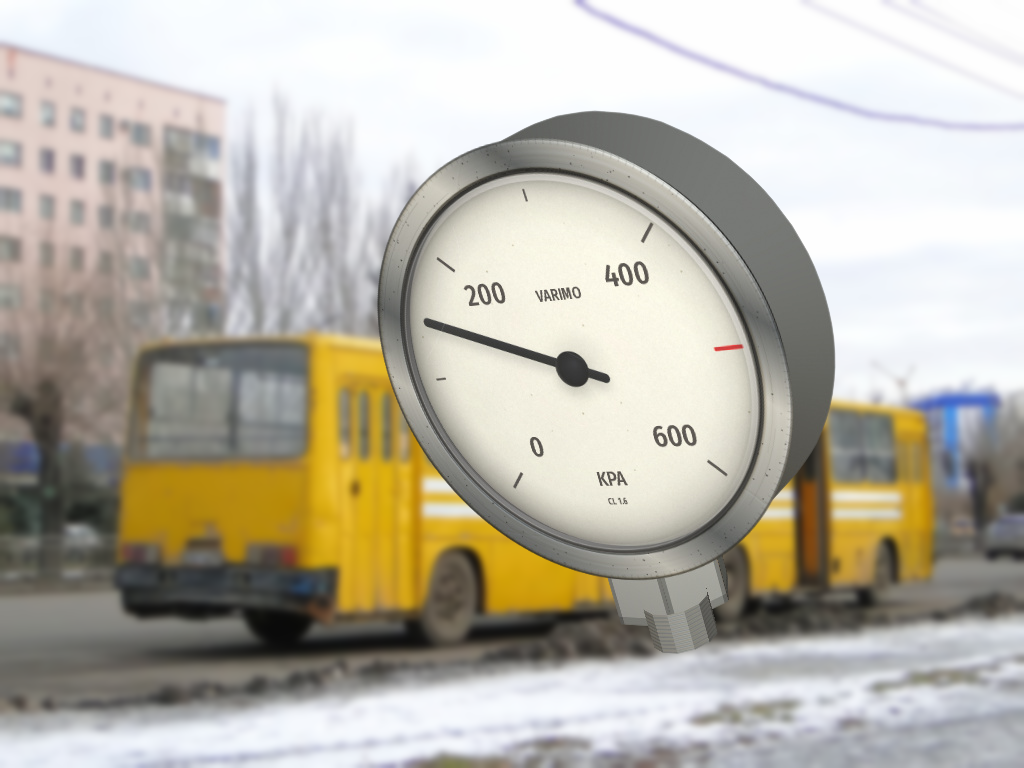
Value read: value=150 unit=kPa
